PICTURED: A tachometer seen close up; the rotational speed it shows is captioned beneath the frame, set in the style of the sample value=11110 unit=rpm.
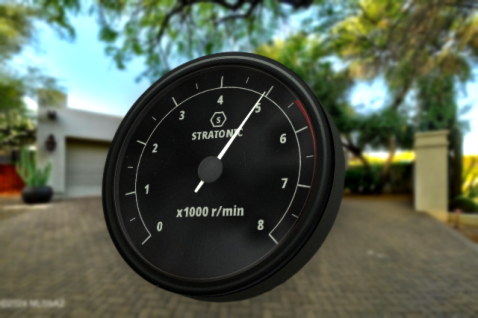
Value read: value=5000 unit=rpm
